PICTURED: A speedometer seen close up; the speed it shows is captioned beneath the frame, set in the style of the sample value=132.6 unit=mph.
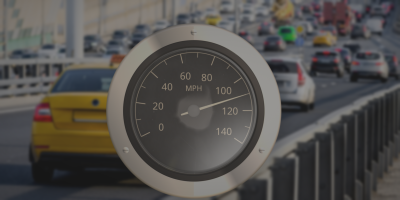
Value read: value=110 unit=mph
